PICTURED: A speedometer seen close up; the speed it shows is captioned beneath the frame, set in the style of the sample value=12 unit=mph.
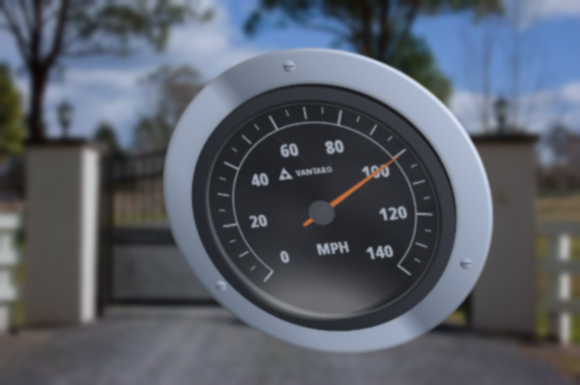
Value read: value=100 unit=mph
